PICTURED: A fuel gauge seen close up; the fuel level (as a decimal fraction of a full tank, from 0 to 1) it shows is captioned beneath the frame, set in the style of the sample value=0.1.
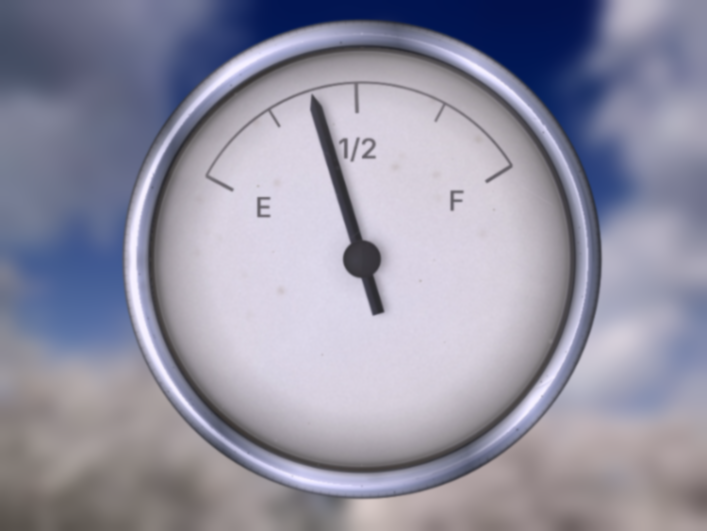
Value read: value=0.375
